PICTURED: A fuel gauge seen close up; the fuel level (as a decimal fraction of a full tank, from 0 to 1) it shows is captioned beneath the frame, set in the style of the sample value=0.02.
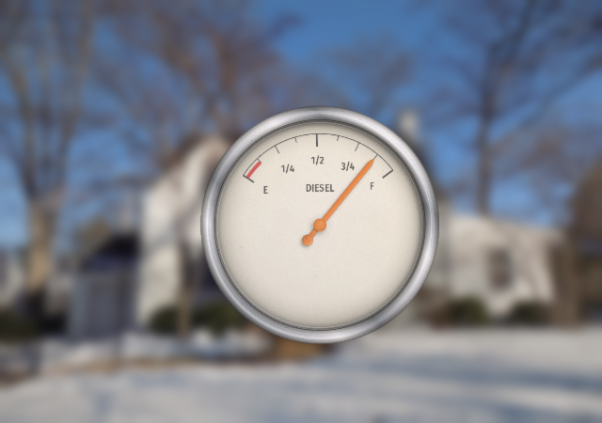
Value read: value=0.875
